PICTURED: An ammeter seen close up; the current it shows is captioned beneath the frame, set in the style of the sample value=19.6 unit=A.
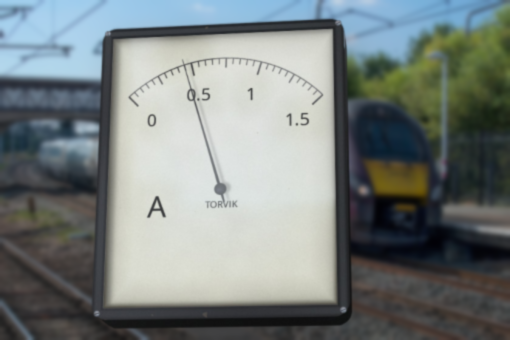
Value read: value=0.45 unit=A
